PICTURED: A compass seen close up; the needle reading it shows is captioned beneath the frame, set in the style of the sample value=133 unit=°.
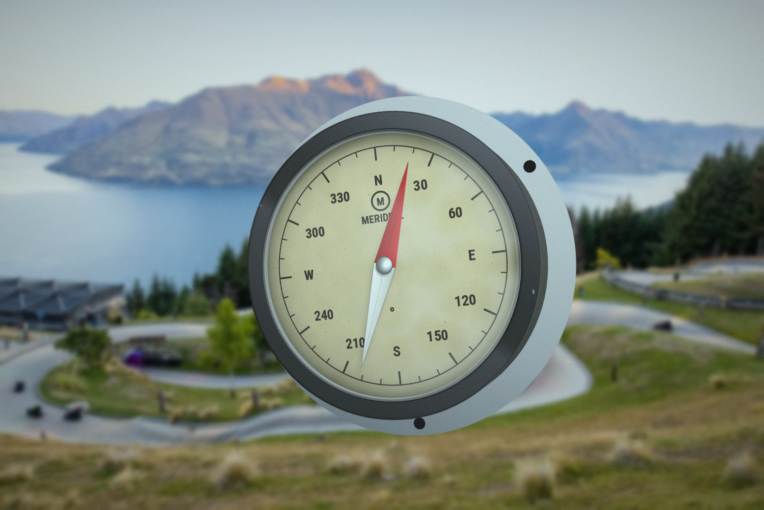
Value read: value=20 unit=°
